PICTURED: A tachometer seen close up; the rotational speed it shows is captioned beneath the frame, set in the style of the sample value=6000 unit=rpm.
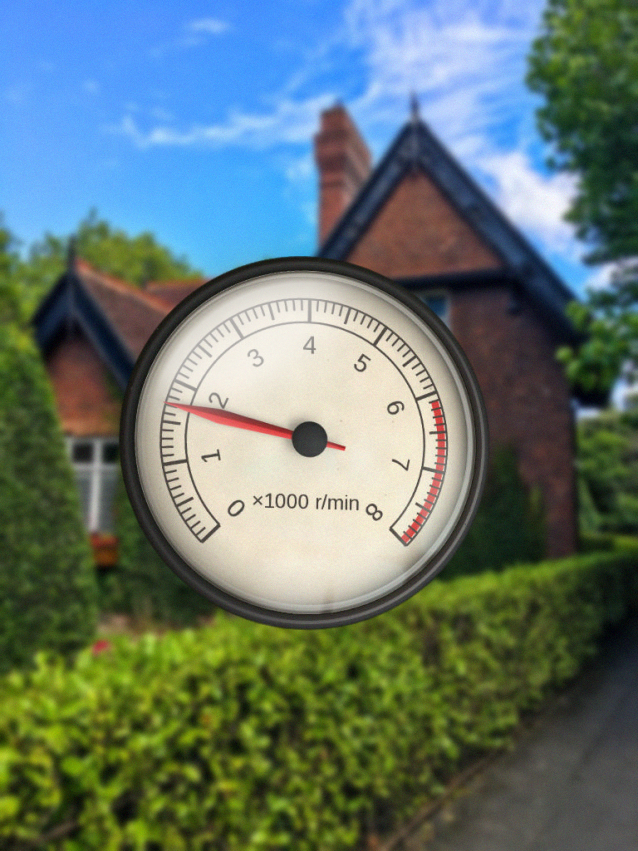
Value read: value=1700 unit=rpm
